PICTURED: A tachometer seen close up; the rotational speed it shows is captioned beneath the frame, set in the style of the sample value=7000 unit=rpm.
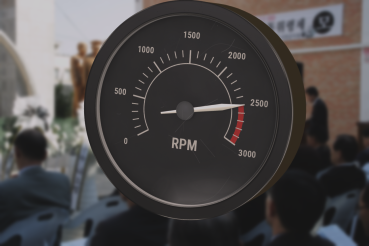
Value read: value=2500 unit=rpm
